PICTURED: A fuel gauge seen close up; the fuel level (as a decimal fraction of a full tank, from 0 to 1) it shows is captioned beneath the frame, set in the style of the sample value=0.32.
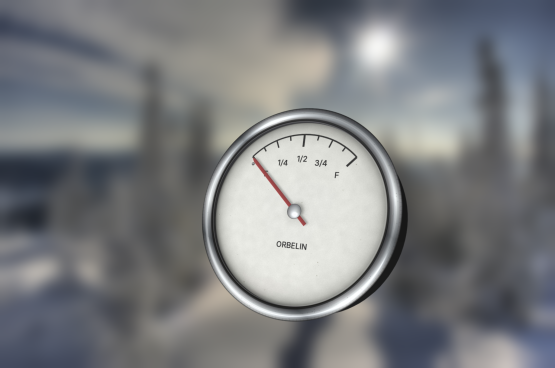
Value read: value=0
